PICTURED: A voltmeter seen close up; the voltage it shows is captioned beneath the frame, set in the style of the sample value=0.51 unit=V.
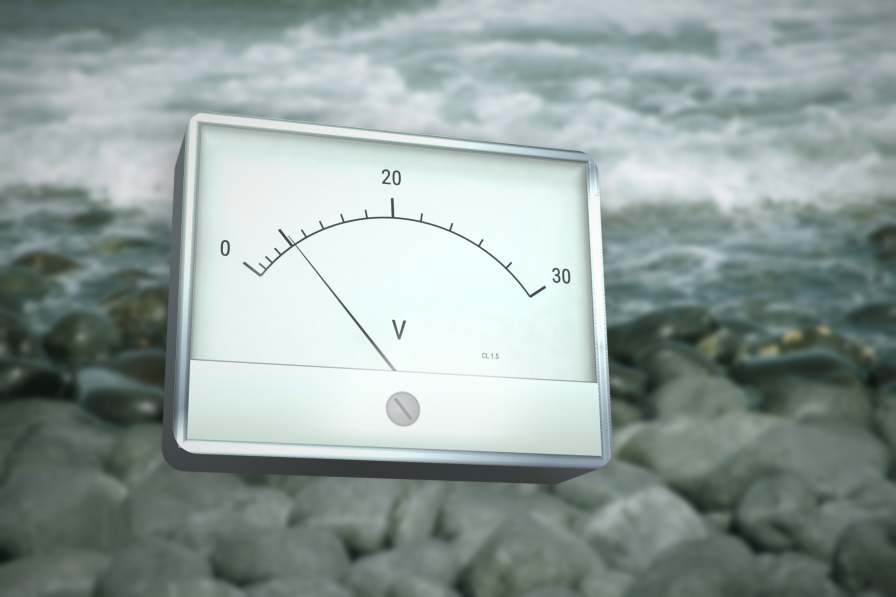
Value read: value=10 unit=V
